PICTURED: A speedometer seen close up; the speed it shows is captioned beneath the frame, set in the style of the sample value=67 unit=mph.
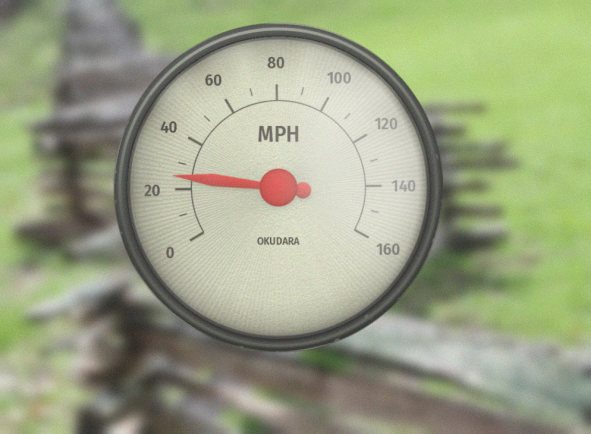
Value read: value=25 unit=mph
